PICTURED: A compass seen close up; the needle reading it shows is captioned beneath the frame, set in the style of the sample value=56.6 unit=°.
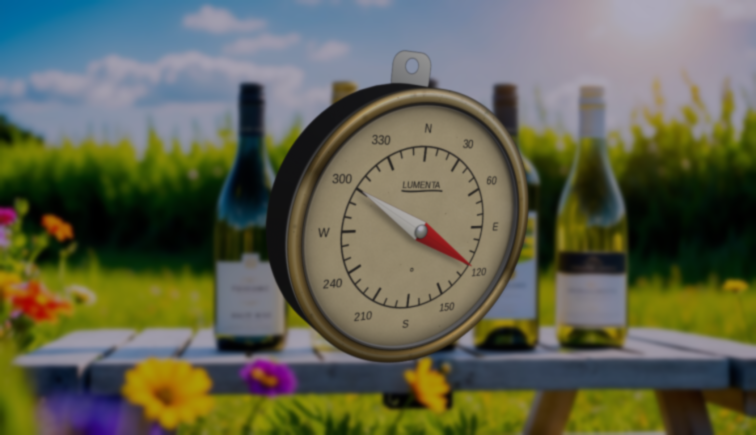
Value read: value=120 unit=°
